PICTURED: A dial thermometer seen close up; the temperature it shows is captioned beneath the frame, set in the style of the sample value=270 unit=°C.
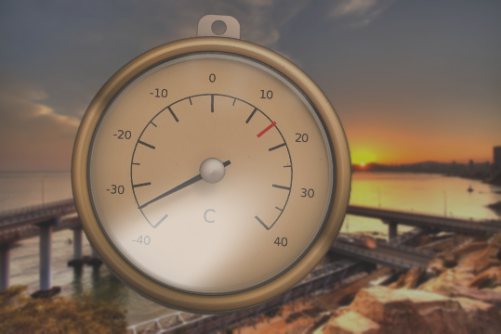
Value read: value=-35 unit=°C
